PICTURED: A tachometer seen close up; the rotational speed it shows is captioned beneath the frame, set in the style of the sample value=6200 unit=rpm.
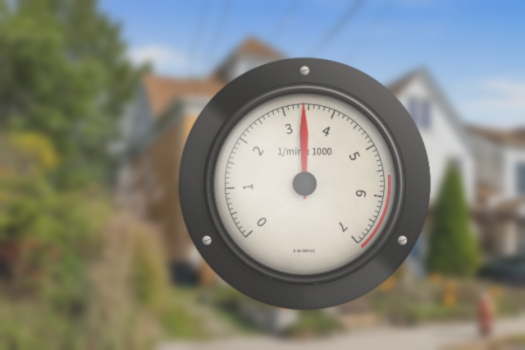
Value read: value=3400 unit=rpm
